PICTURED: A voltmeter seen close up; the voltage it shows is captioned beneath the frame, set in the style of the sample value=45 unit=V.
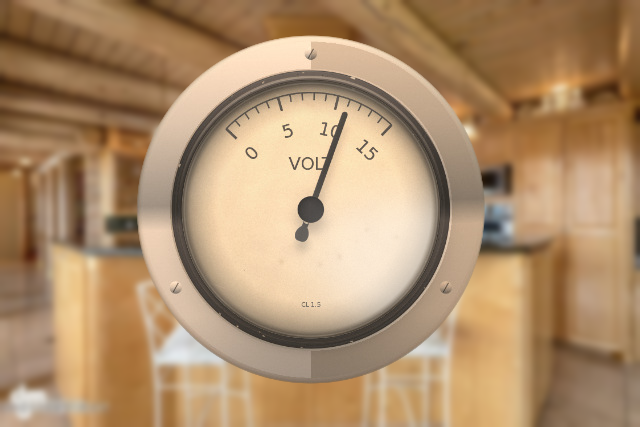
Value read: value=11 unit=V
